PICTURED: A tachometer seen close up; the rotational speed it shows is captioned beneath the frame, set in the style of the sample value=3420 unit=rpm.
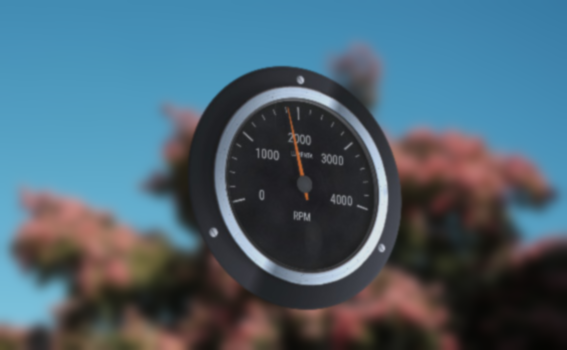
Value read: value=1800 unit=rpm
